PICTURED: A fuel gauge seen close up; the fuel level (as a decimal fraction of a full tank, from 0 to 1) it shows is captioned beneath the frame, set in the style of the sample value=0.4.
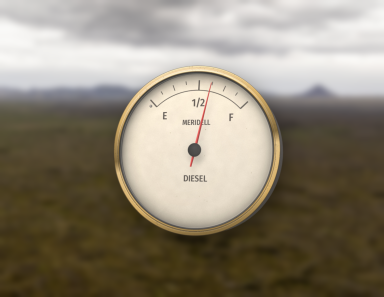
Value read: value=0.625
